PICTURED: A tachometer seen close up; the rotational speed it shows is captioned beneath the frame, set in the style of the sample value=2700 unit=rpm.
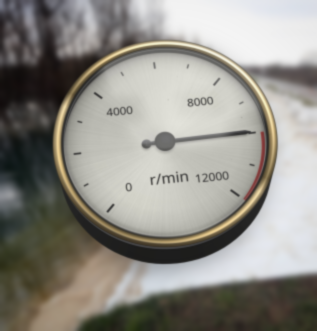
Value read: value=10000 unit=rpm
